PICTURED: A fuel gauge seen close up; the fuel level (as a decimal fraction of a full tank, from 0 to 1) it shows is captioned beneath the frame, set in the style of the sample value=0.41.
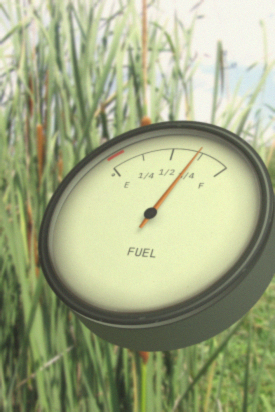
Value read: value=0.75
